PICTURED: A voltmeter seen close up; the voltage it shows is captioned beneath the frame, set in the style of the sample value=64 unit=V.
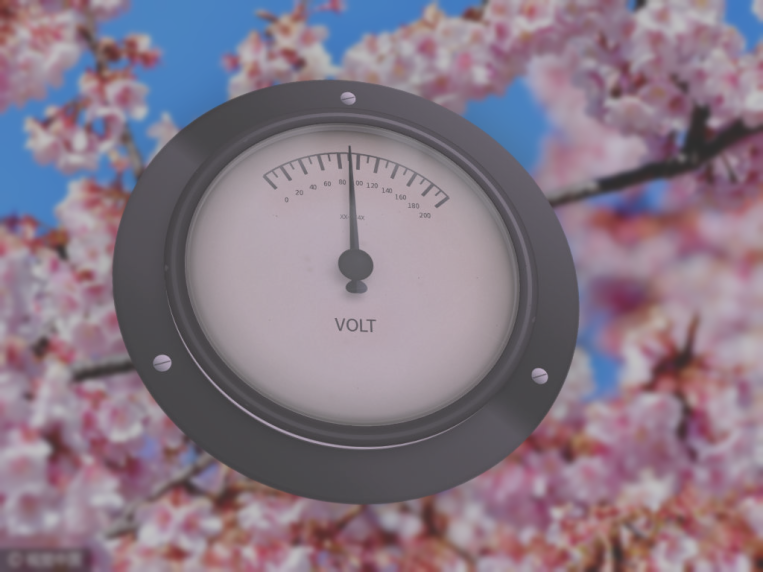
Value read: value=90 unit=V
